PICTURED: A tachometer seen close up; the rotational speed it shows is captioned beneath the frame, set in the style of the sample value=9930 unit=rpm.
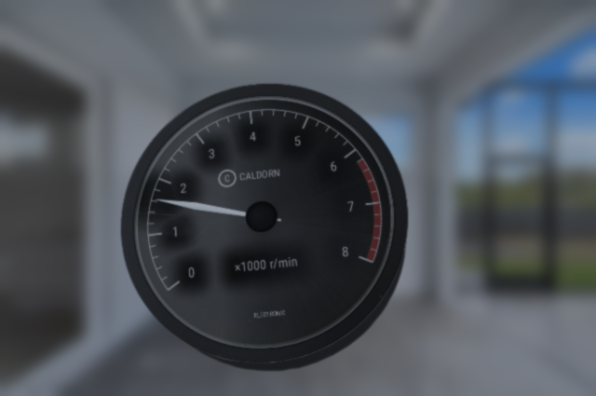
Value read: value=1600 unit=rpm
